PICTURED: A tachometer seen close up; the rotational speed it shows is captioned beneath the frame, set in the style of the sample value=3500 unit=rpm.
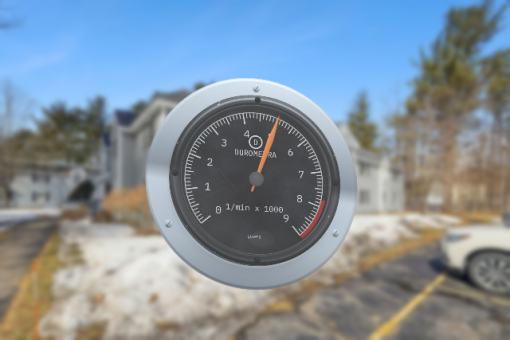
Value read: value=5000 unit=rpm
